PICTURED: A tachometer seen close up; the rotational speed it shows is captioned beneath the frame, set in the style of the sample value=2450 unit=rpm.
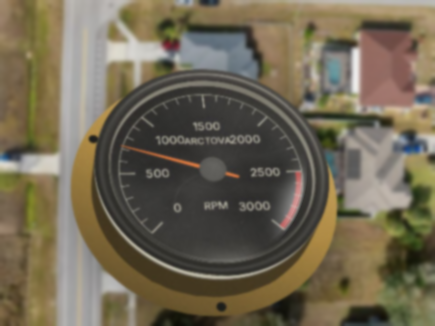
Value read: value=700 unit=rpm
